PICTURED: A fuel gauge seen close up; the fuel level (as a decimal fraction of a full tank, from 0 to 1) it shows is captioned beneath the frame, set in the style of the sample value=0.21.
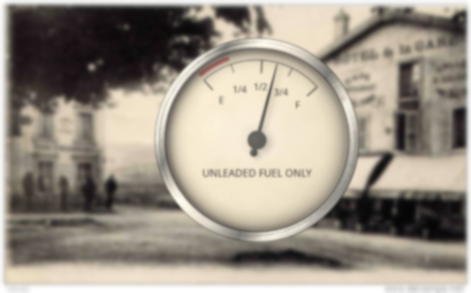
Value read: value=0.625
